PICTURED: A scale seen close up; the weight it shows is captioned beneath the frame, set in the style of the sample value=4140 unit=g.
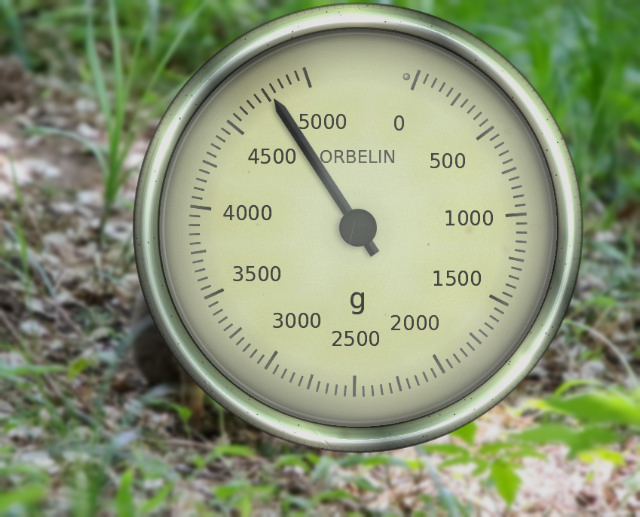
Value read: value=4775 unit=g
